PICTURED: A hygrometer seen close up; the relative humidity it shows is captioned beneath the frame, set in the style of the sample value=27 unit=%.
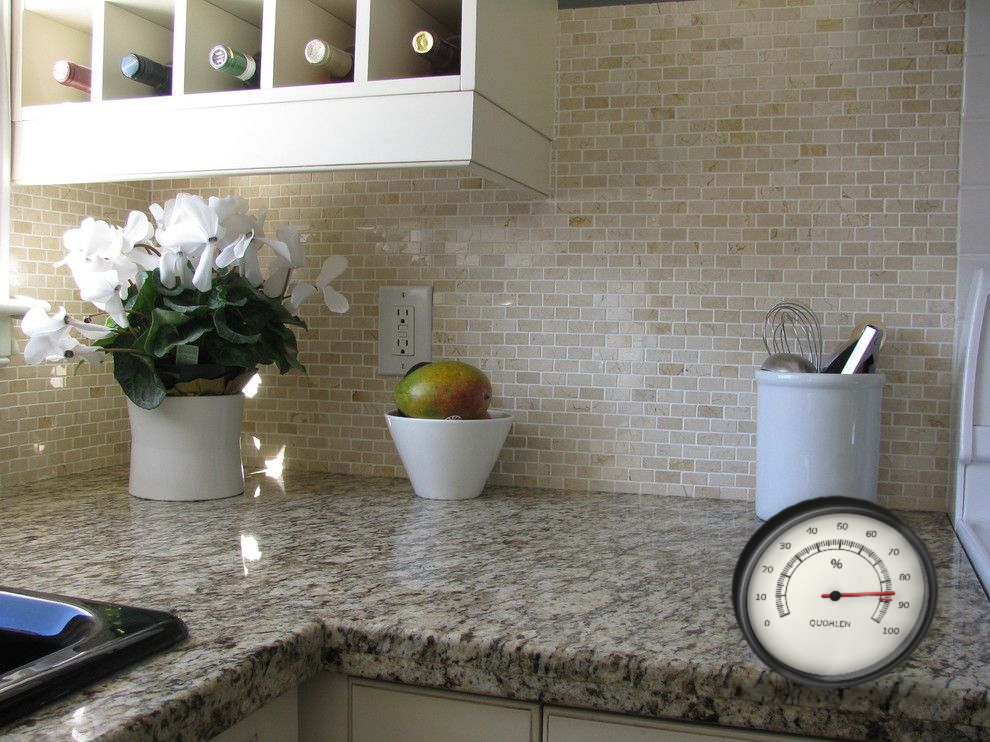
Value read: value=85 unit=%
